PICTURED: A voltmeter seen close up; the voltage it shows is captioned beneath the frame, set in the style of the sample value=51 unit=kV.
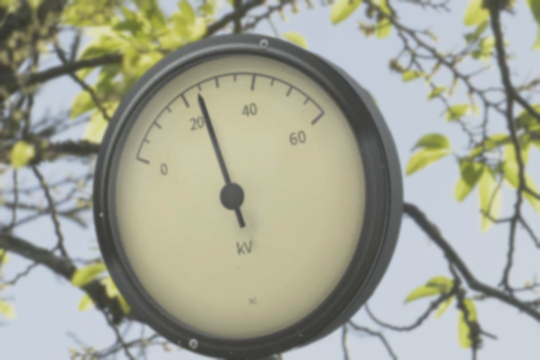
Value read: value=25 unit=kV
